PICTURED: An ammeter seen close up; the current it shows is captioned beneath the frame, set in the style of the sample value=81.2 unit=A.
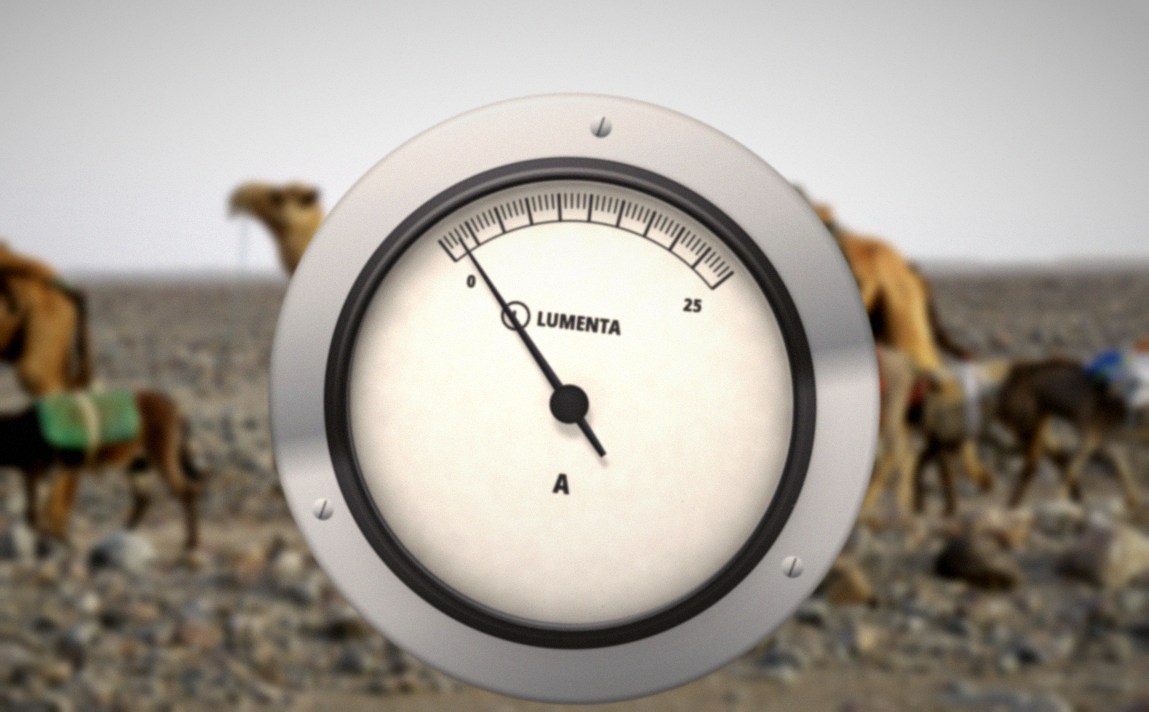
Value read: value=1.5 unit=A
